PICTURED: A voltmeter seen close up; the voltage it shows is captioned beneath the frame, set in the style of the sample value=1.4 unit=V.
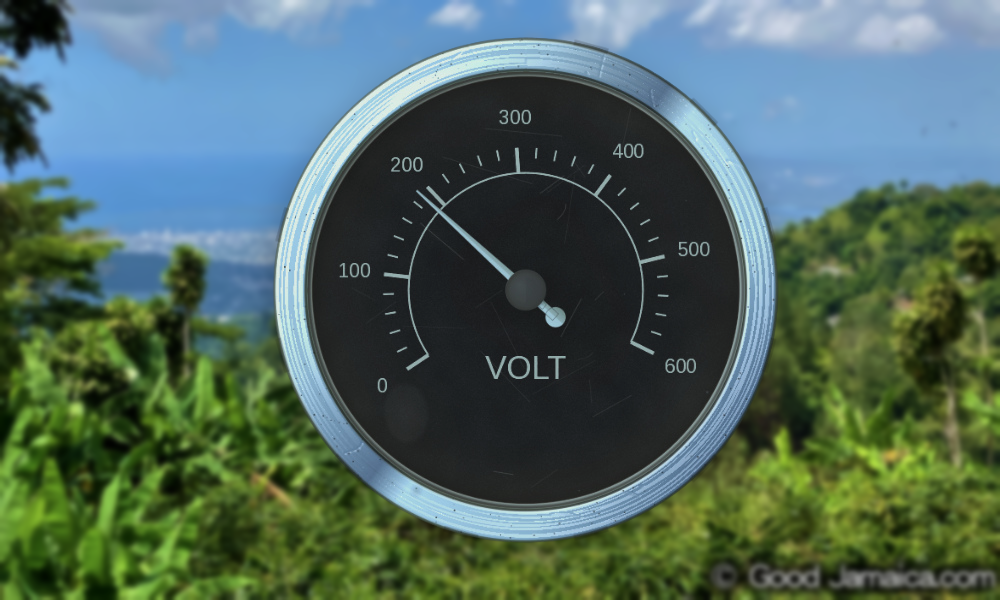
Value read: value=190 unit=V
